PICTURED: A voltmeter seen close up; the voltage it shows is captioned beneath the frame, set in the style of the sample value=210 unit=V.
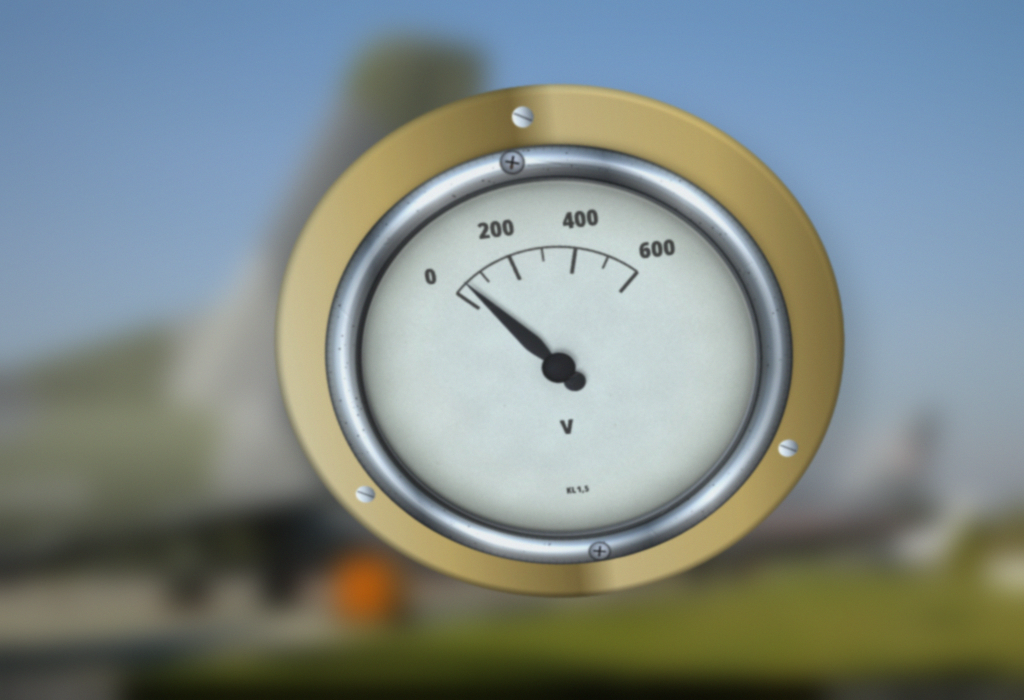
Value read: value=50 unit=V
